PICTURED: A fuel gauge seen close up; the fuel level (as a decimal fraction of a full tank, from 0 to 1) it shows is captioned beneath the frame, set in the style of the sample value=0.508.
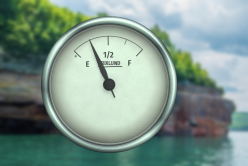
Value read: value=0.25
